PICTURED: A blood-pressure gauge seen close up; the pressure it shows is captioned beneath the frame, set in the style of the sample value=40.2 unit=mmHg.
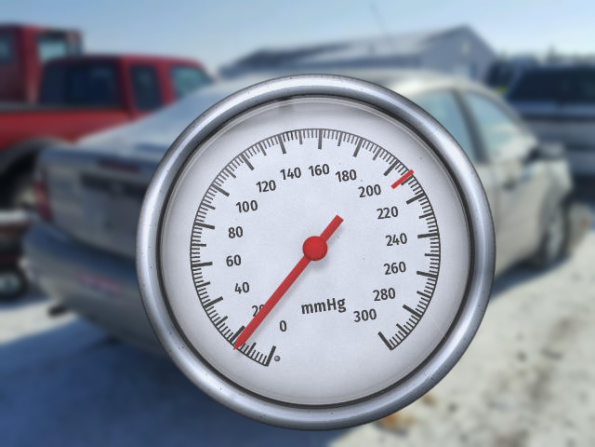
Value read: value=16 unit=mmHg
